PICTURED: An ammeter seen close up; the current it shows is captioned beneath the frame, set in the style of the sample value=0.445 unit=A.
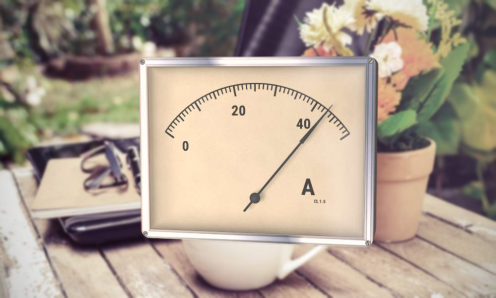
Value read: value=43 unit=A
